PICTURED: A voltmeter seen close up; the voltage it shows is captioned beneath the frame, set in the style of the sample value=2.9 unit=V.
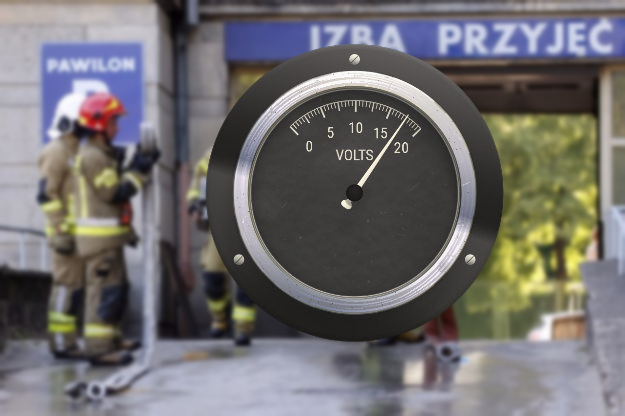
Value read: value=17.5 unit=V
